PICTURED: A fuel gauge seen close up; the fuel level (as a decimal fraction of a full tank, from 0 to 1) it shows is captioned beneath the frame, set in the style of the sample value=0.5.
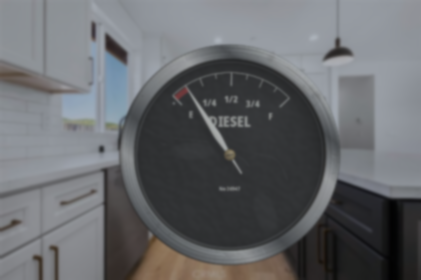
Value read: value=0.125
